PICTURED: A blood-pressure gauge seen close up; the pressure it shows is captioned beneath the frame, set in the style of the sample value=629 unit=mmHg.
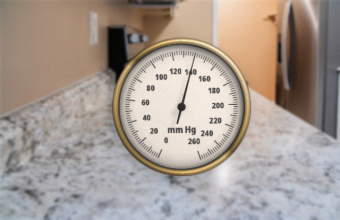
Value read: value=140 unit=mmHg
